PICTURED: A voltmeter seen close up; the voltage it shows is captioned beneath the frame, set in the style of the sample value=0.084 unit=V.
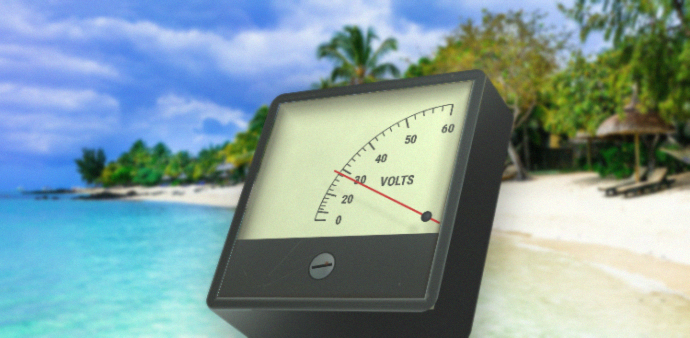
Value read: value=28 unit=V
